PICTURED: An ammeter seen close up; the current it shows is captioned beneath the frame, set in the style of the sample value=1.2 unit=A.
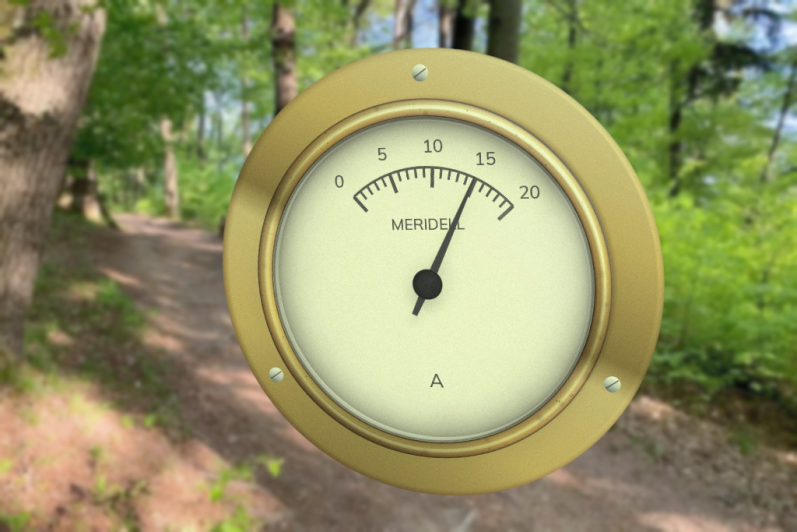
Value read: value=15 unit=A
